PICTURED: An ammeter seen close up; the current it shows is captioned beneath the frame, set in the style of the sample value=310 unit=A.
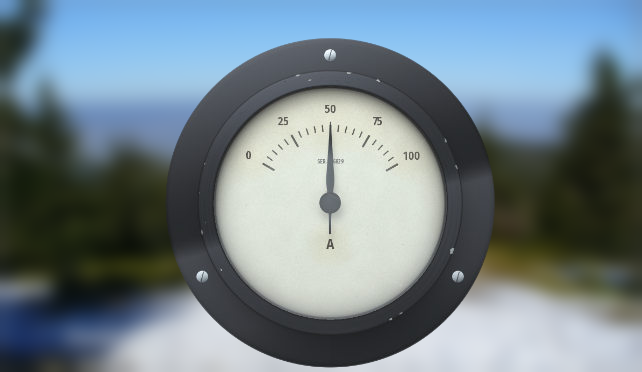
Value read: value=50 unit=A
